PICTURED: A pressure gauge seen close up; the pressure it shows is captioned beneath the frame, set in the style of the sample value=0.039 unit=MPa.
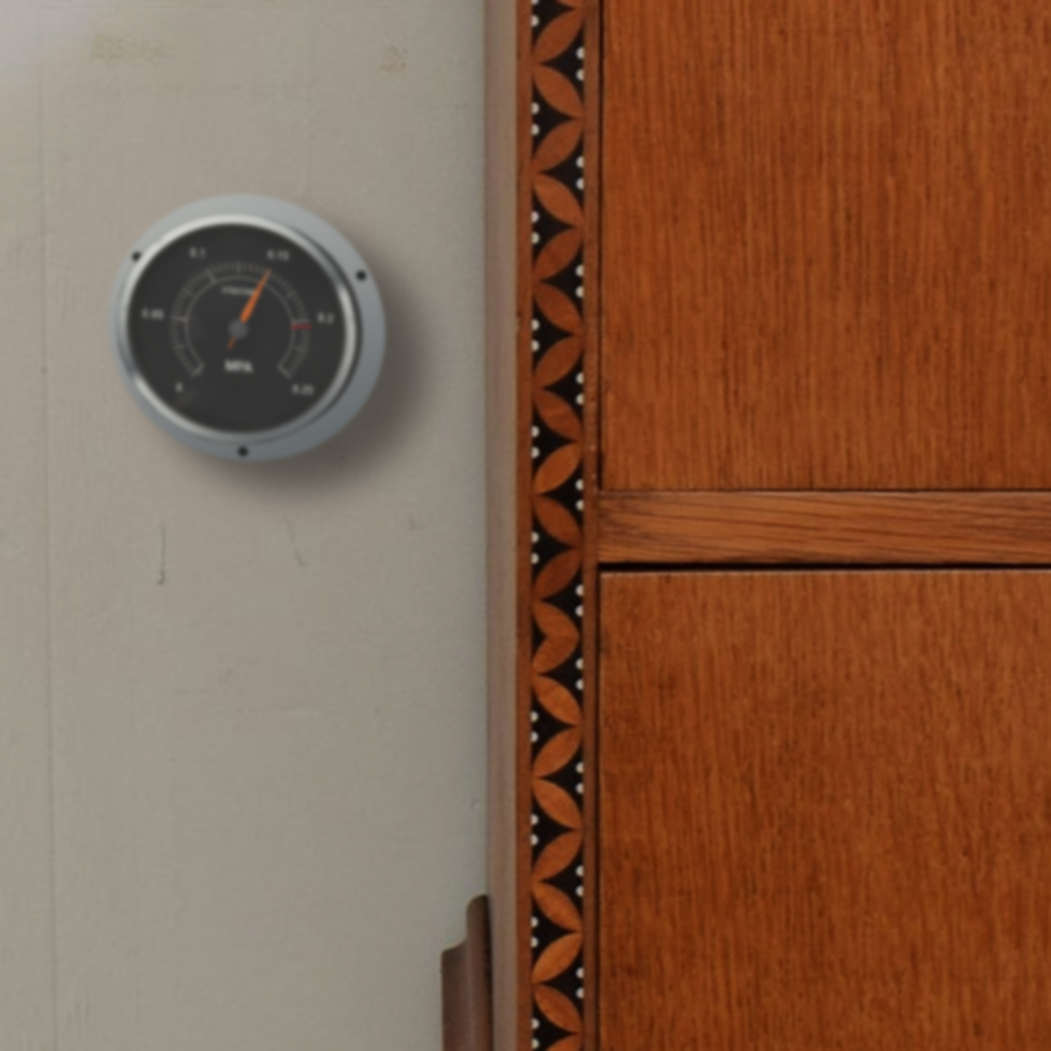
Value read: value=0.15 unit=MPa
